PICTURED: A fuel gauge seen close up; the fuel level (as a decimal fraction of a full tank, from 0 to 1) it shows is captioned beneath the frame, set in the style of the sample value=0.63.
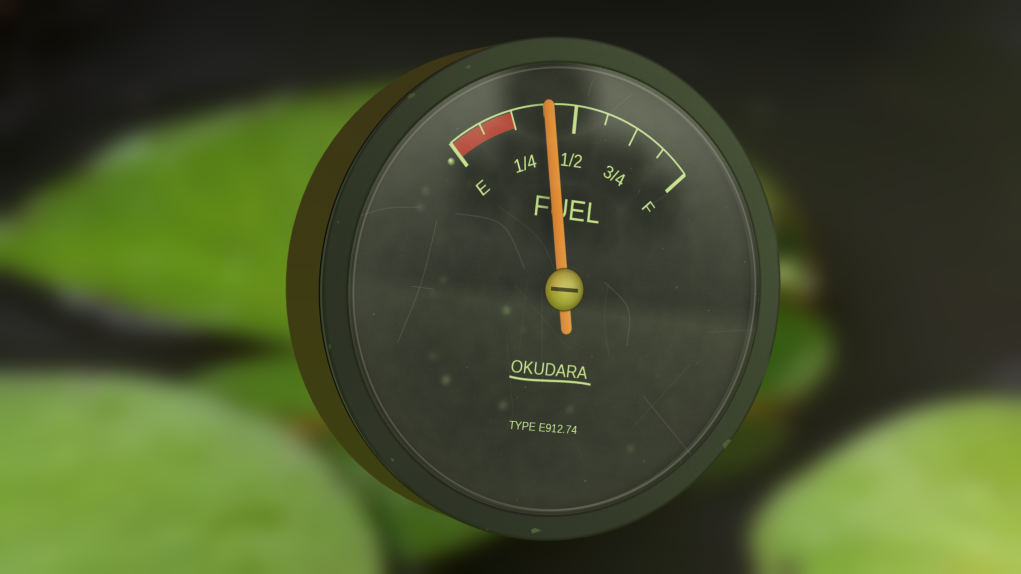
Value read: value=0.375
